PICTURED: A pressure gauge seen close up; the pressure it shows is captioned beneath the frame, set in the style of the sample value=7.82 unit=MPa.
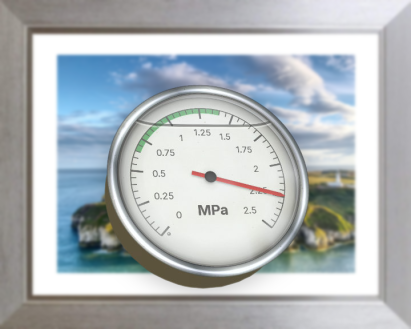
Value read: value=2.25 unit=MPa
